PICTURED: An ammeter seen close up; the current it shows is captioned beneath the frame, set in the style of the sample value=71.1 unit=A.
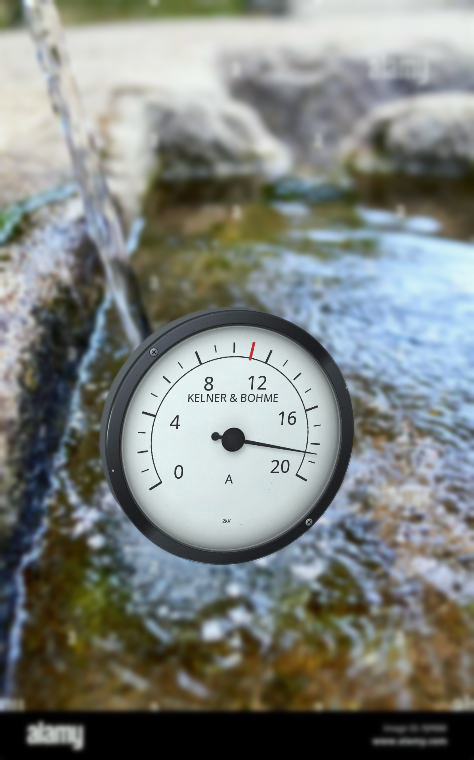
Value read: value=18.5 unit=A
